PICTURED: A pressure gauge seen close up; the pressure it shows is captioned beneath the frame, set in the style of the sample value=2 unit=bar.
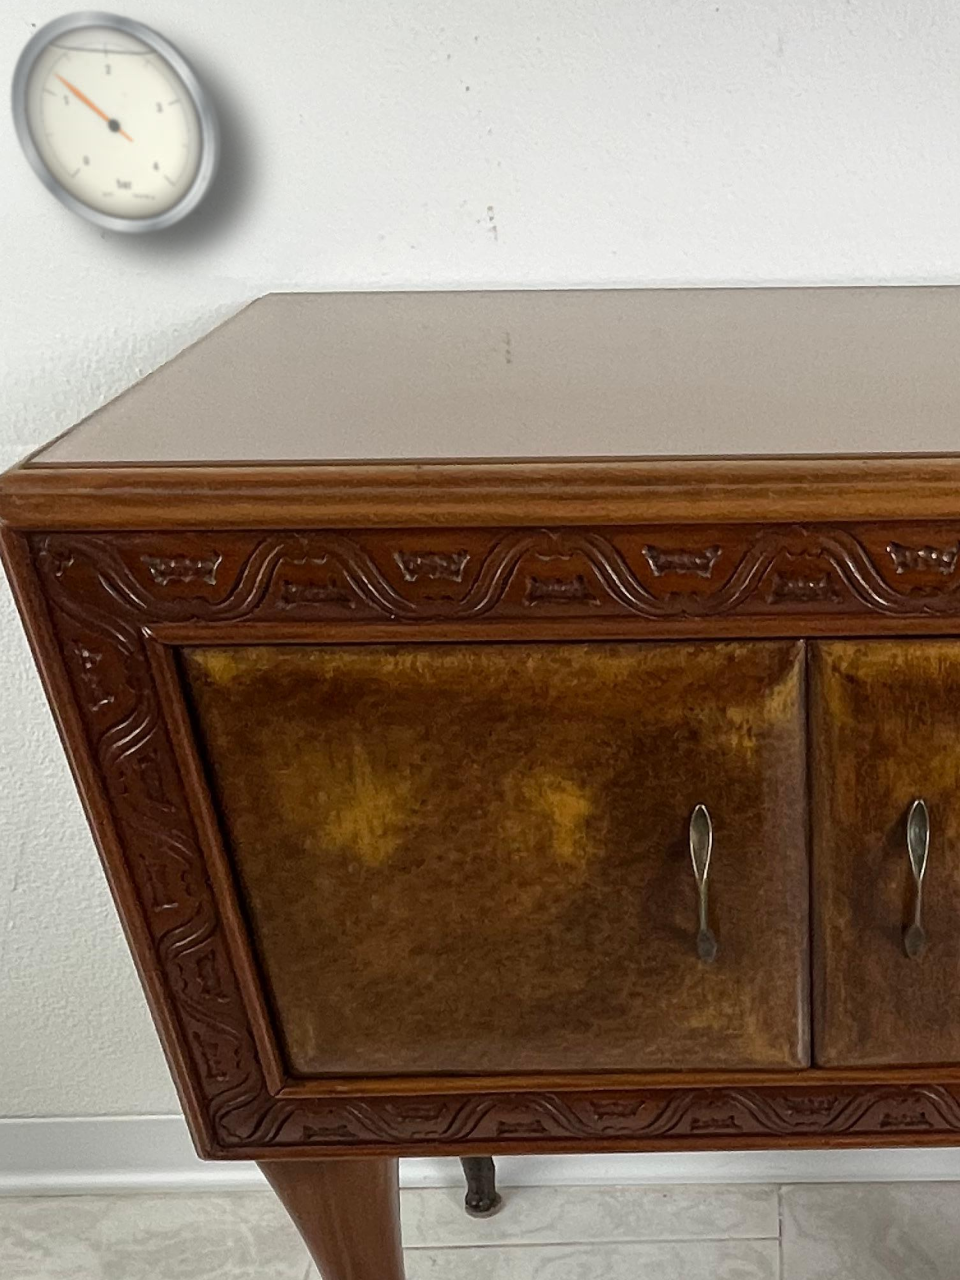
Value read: value=1.25 unit=bar
